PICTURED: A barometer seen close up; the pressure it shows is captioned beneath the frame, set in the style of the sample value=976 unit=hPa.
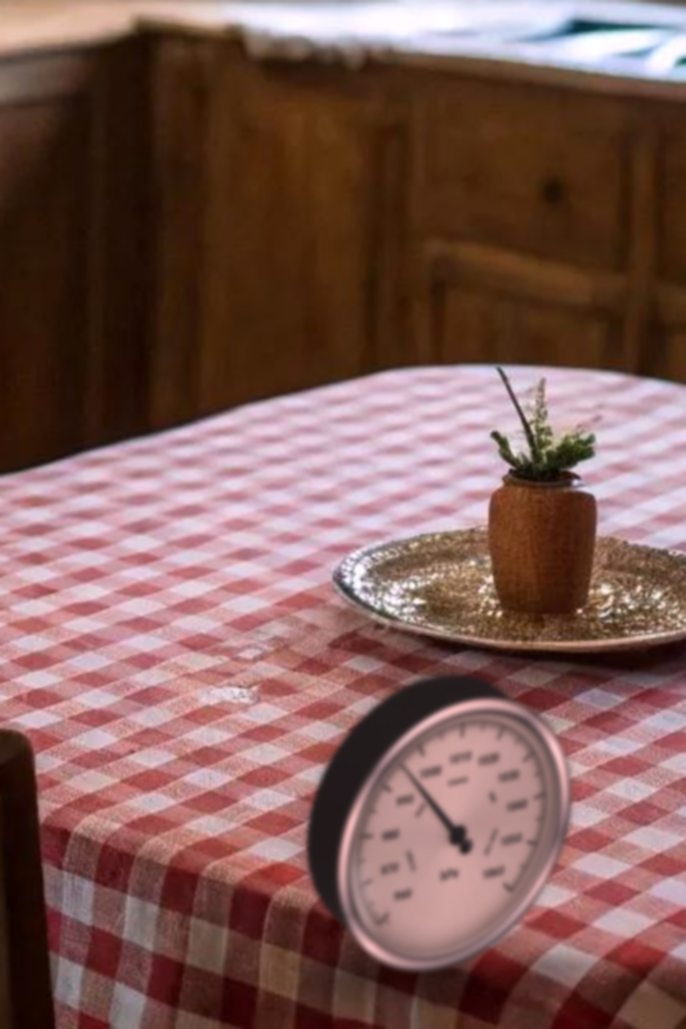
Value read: value=995 unit=hPa
